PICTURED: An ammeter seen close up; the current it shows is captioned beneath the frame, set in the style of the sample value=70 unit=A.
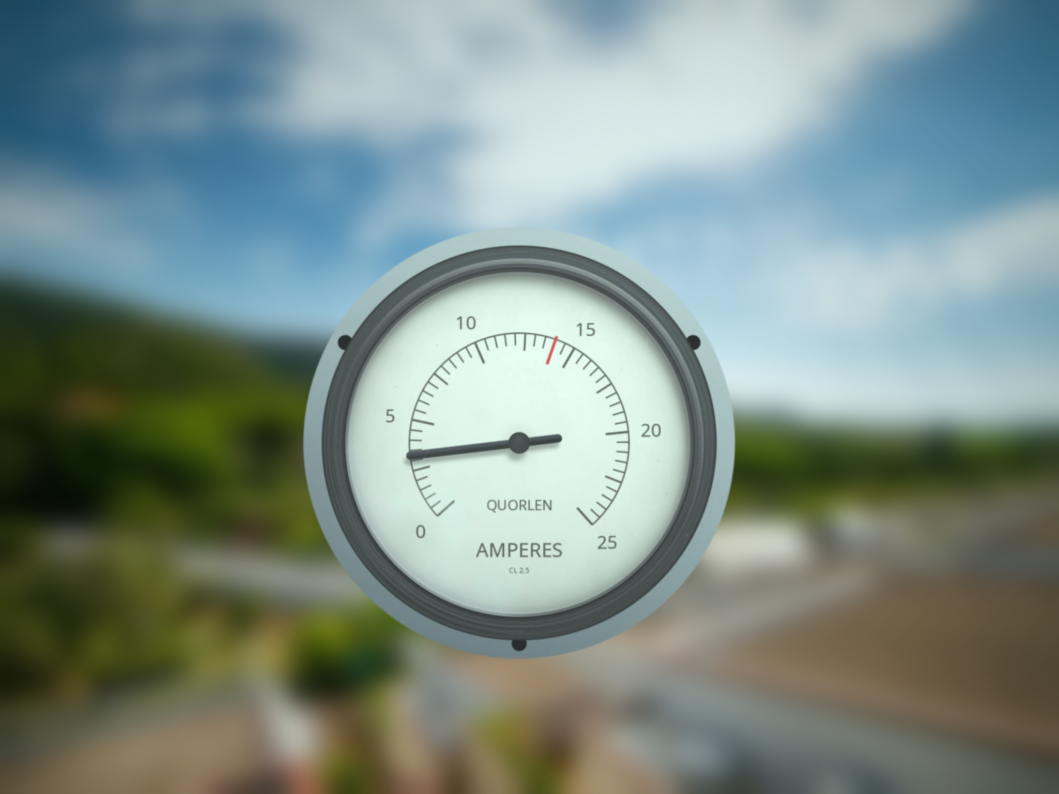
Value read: value=3.25 unit=A
